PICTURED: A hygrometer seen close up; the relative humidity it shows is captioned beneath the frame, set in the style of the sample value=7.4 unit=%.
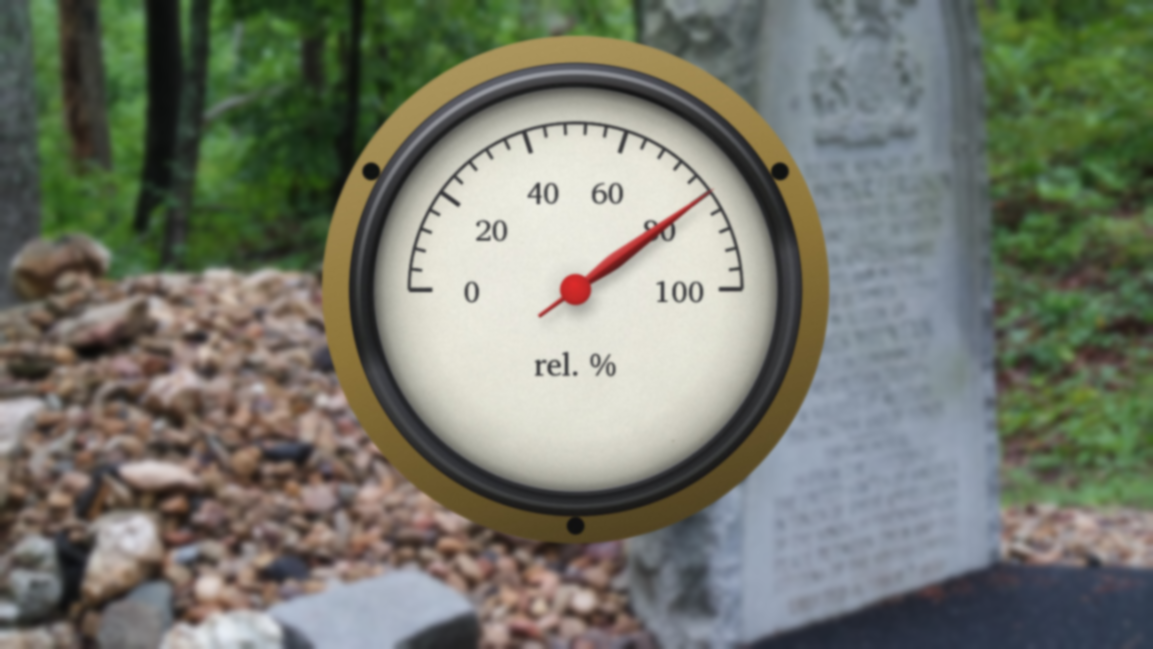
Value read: value=80 unit=%
